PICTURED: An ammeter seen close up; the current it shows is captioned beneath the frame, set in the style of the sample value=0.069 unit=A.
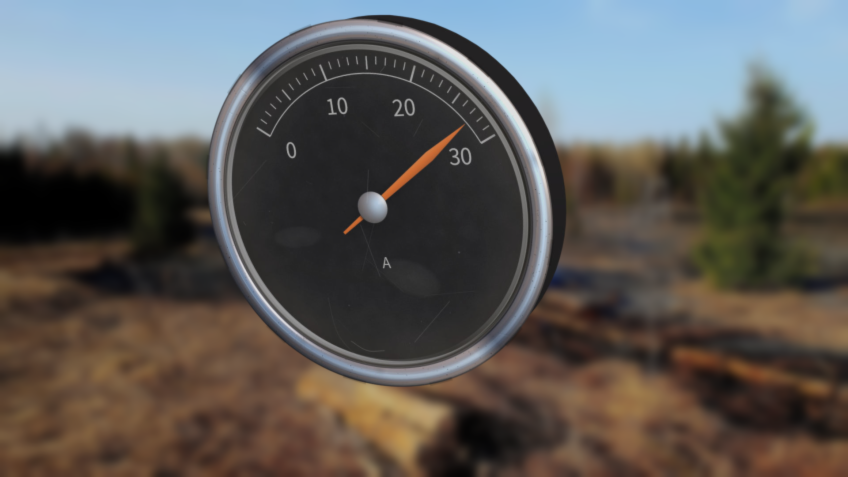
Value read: value=27.5 unit=A
